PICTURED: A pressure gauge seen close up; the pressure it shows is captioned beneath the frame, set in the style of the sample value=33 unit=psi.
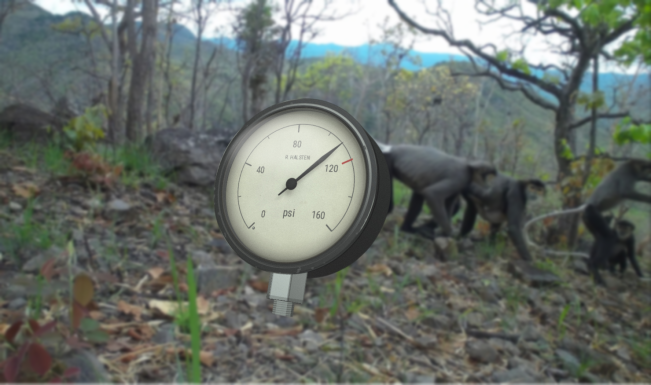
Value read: value=110 unit=psi
